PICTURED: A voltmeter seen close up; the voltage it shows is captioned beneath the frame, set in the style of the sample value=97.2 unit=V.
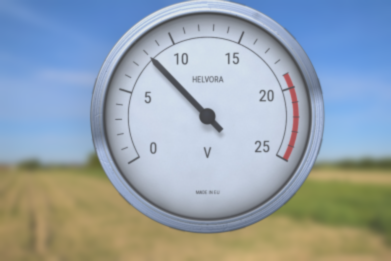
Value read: value=8 unit=V
